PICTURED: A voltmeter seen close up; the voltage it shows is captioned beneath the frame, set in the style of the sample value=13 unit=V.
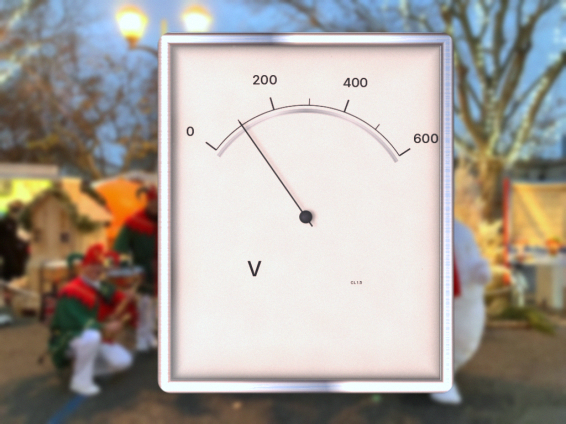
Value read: value=100 unit=V
